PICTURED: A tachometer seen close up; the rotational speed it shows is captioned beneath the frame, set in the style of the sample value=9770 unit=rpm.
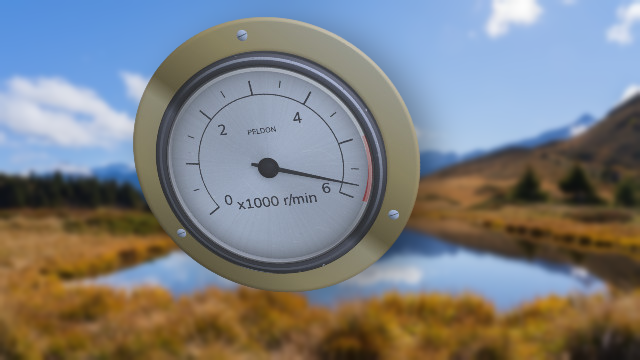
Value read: value=5750 unit=rpm
